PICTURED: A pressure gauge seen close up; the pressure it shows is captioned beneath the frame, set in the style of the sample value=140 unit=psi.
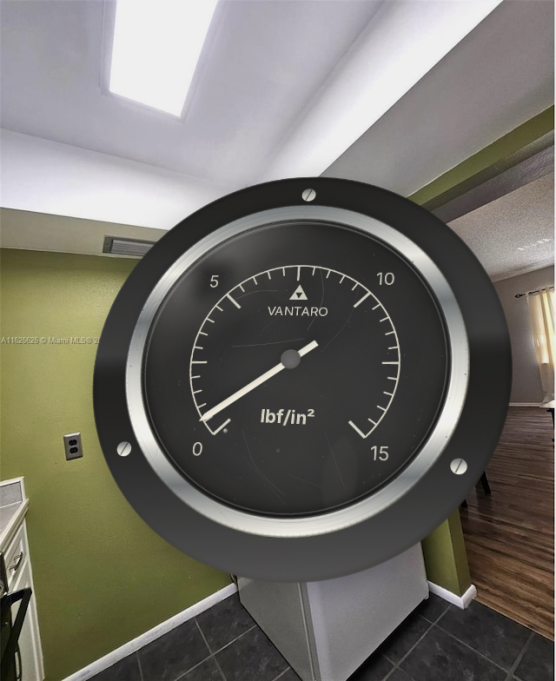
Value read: value=0.5 unit=psi
